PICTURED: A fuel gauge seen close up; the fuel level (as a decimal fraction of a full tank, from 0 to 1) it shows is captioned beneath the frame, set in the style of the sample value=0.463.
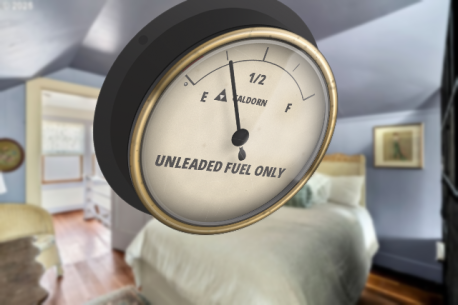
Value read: value=0.25
